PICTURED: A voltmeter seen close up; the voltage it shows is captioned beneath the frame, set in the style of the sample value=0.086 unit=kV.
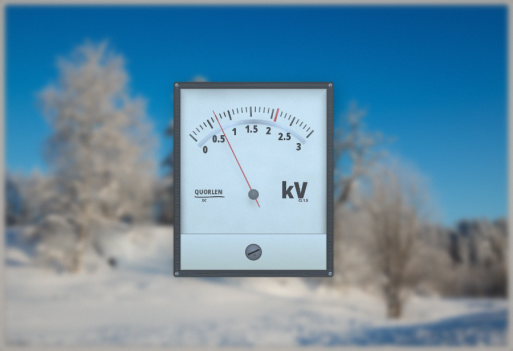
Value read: value=0.7 unit=kV
